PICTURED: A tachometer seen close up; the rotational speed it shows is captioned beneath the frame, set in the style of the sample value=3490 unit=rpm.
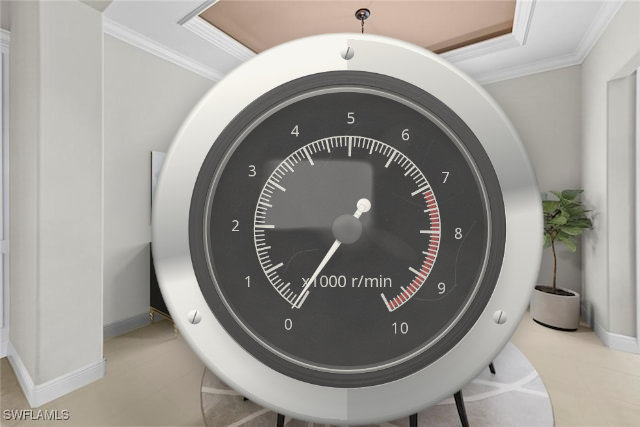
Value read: value=100 unit=rpm
